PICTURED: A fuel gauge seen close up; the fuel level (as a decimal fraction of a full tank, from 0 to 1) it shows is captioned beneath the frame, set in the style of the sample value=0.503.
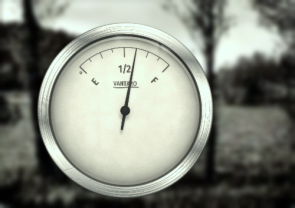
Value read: value=0.625
